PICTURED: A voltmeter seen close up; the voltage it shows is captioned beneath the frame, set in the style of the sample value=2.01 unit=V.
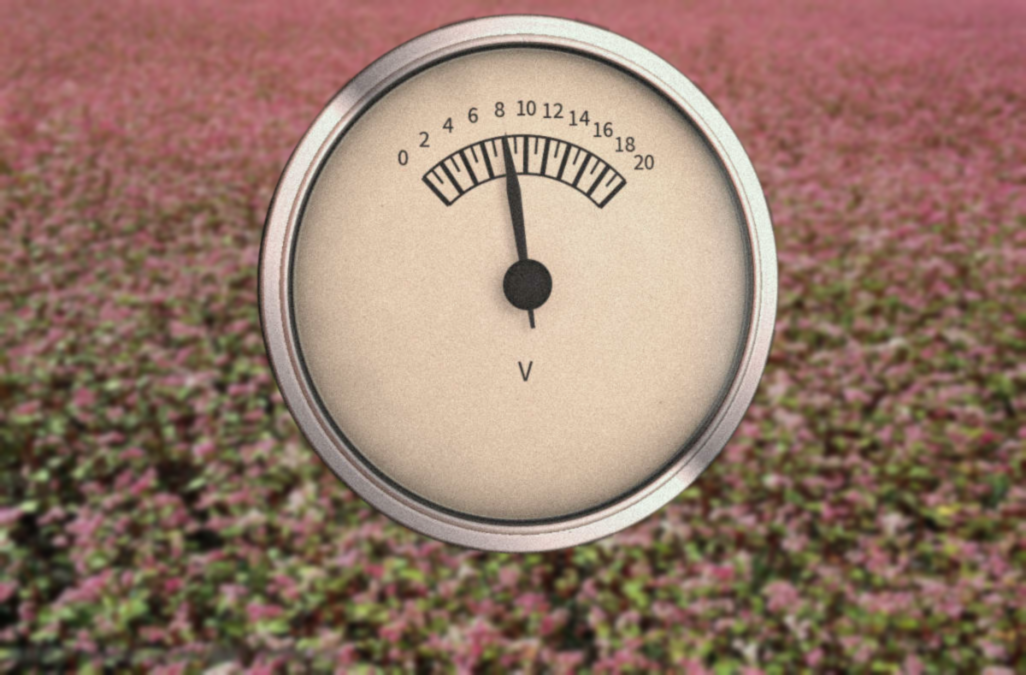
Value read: value=8 unit=V
